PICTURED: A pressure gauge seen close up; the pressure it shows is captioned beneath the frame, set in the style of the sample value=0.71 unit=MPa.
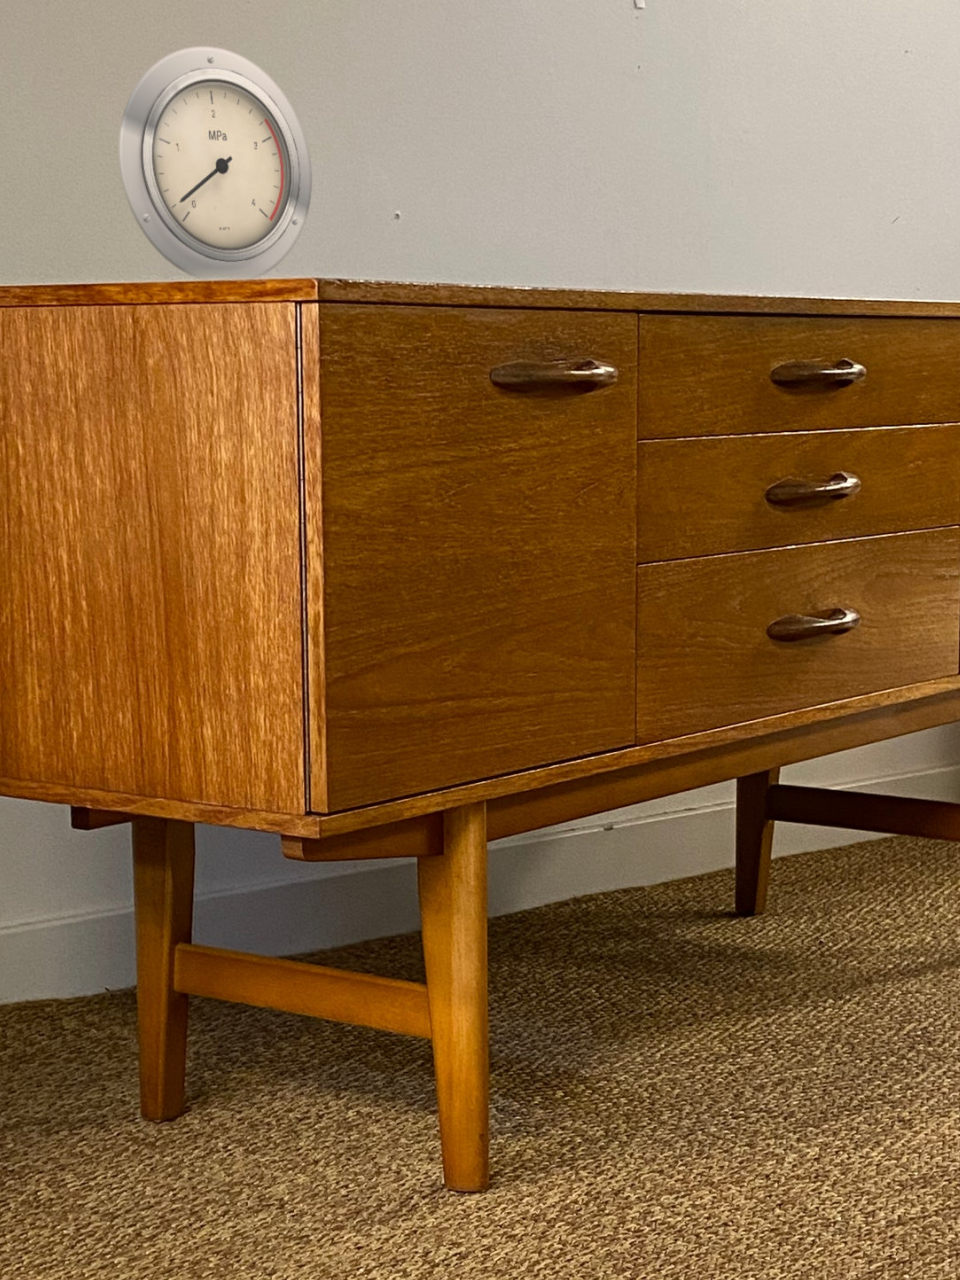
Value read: value=0.2 unit=MPa
